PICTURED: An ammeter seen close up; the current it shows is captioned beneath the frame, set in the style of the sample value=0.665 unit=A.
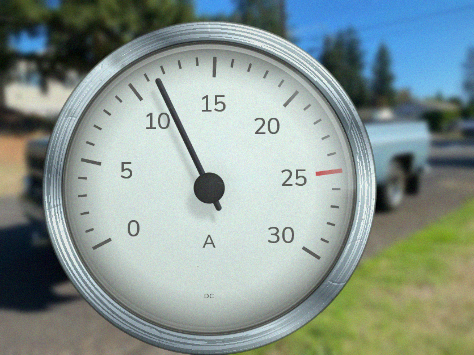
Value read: value=11.5 unit=A
